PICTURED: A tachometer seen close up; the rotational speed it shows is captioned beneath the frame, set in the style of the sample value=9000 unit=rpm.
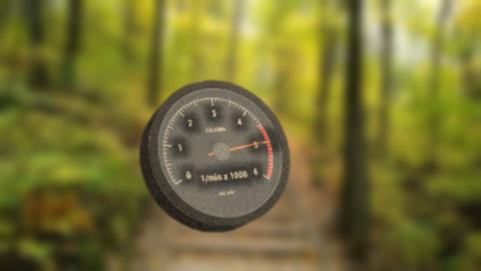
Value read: value=5000 unit=rpm
